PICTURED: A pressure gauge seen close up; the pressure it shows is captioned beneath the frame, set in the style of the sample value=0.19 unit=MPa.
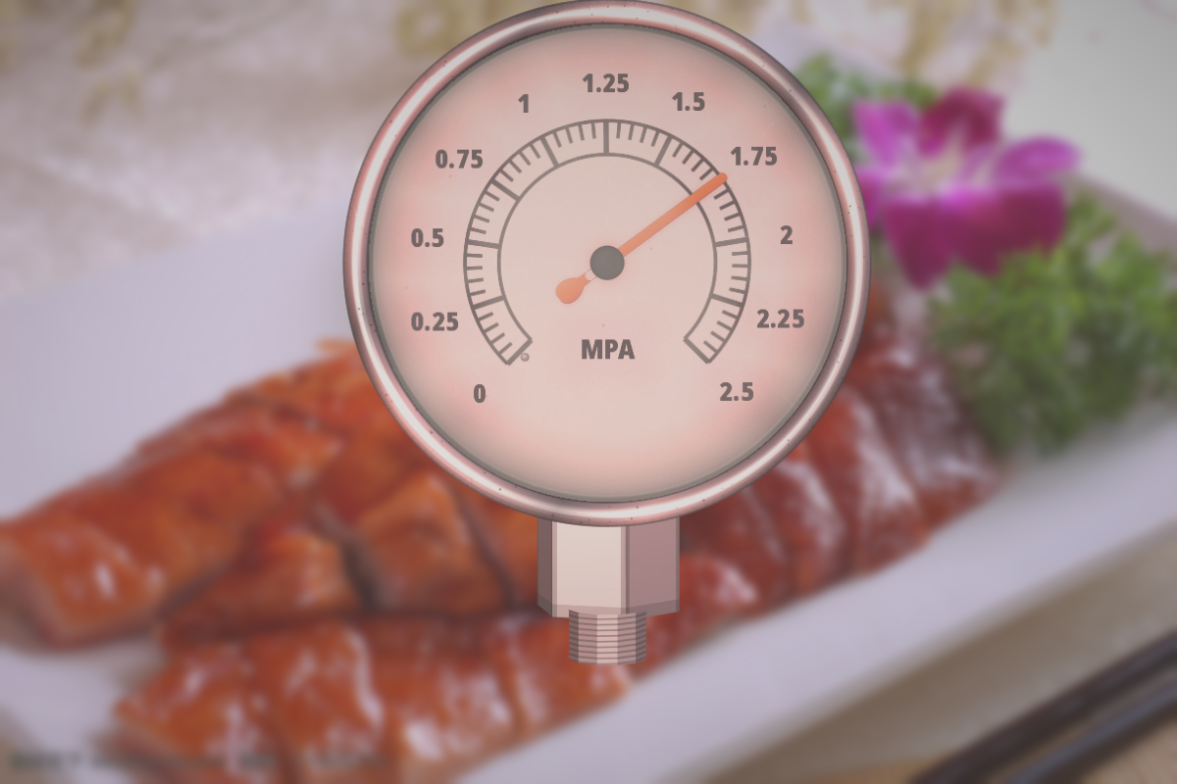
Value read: value=1.75 unit=MPa
